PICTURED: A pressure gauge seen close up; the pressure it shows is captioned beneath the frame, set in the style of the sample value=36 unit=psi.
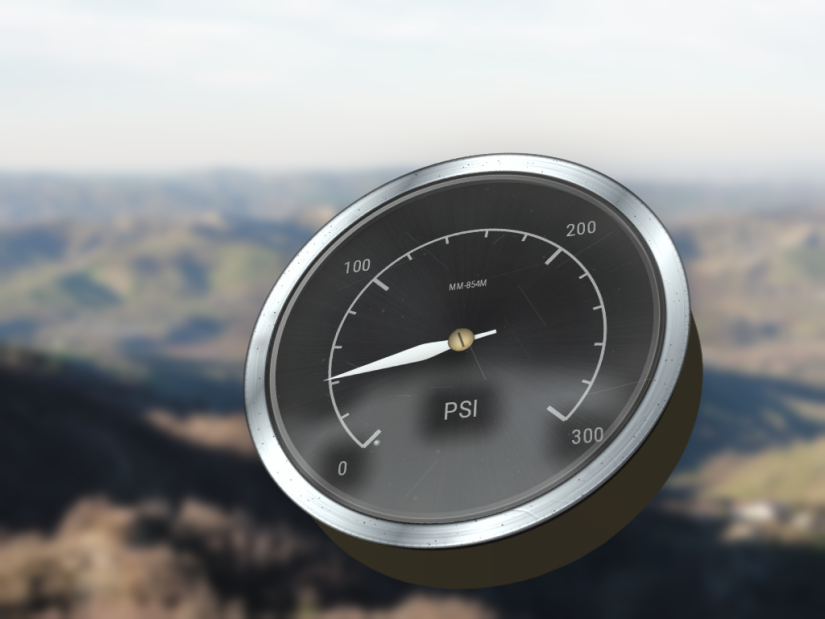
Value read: value=40 unit=psi
